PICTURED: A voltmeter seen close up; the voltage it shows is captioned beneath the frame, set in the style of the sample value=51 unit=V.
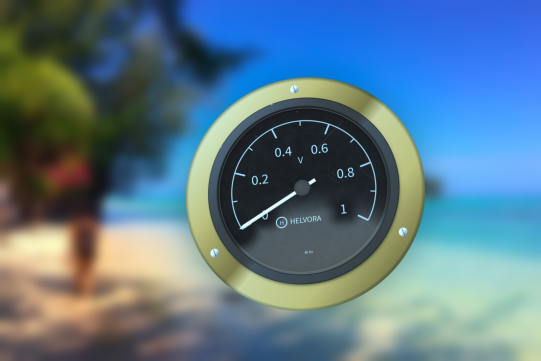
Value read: value=0 unit=V
